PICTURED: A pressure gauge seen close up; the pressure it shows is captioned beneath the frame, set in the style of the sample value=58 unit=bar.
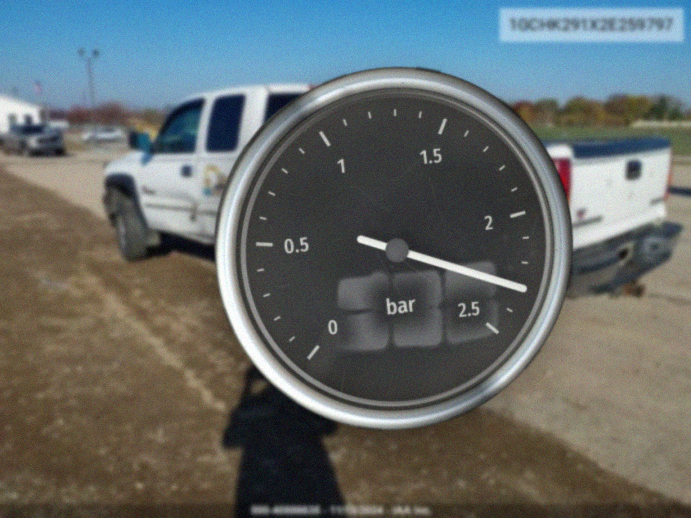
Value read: value=2.3 unit=bar
